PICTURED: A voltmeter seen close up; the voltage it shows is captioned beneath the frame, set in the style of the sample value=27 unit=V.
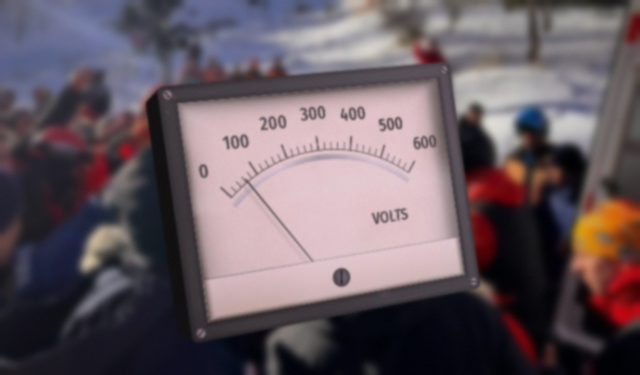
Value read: value=60 unit=V
